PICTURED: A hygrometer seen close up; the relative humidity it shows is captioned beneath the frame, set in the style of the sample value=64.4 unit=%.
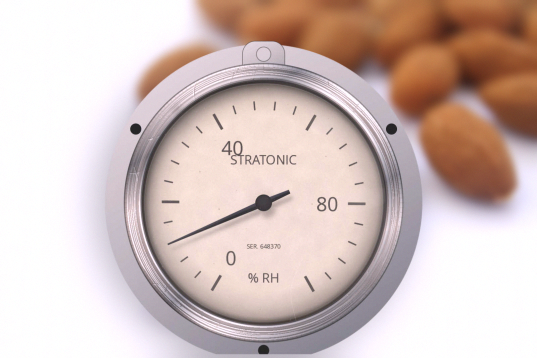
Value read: value=12 unit=%
